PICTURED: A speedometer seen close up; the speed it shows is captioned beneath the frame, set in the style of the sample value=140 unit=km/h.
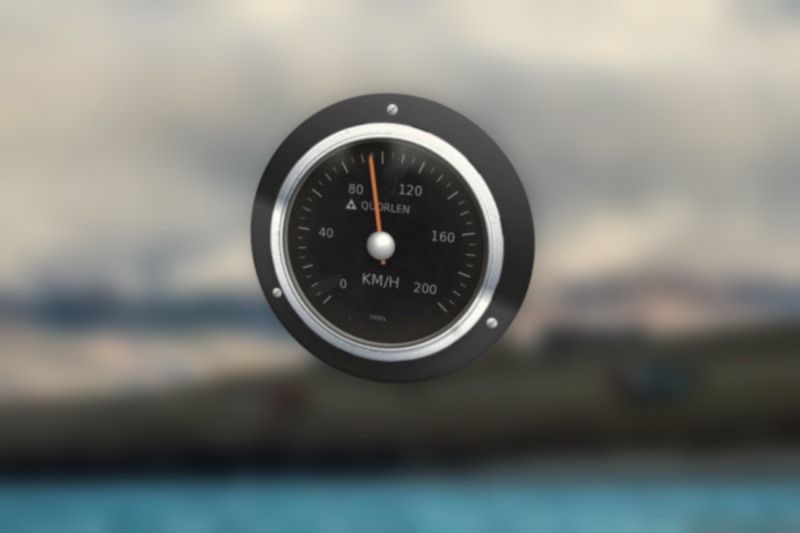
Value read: value=95 unit=km/h
